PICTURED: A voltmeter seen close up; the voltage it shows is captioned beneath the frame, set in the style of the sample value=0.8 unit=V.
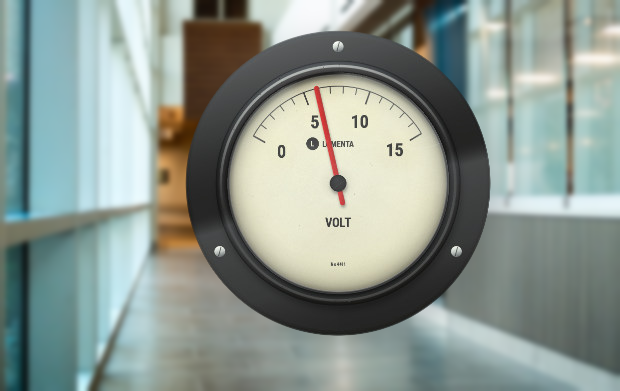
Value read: value=6 unit=V
